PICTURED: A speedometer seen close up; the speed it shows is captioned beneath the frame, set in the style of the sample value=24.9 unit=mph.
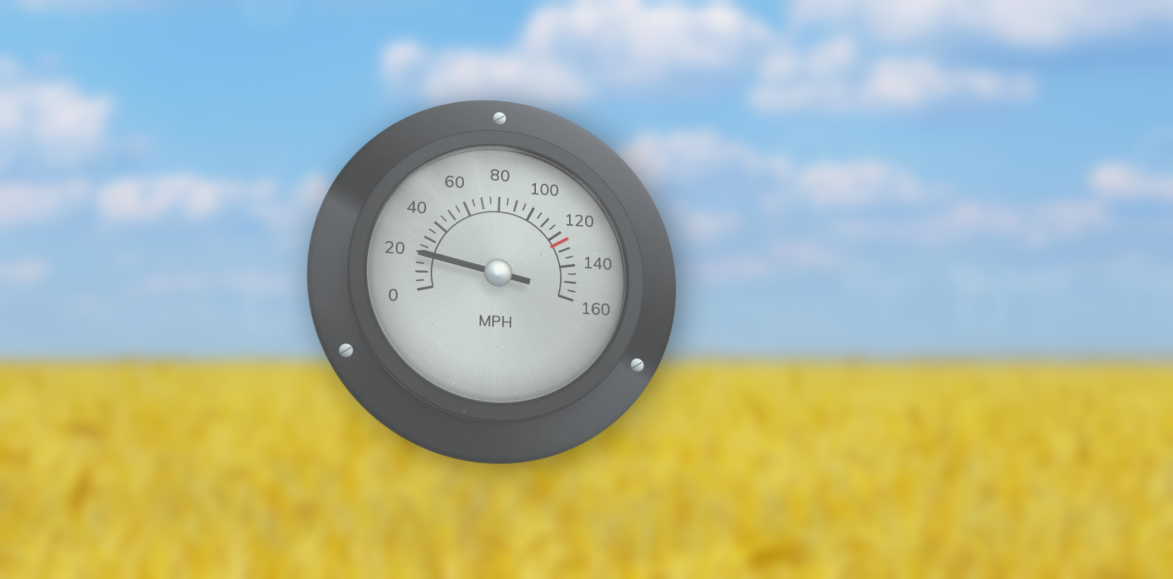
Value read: value=20 unit=mph
